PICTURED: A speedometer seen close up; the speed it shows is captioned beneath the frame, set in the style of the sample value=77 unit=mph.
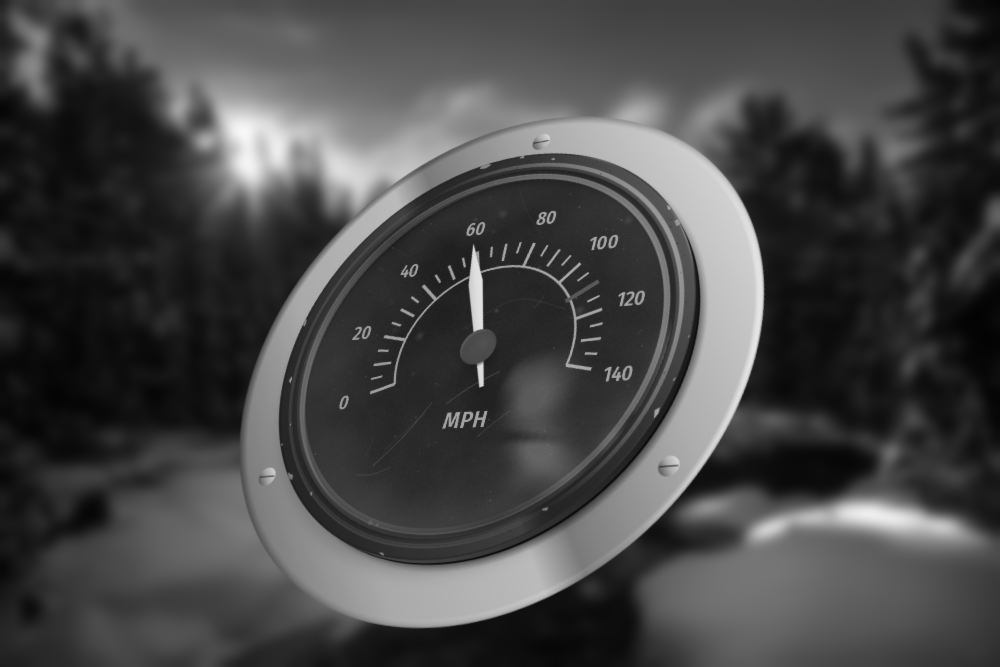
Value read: value=60 unit=mph
